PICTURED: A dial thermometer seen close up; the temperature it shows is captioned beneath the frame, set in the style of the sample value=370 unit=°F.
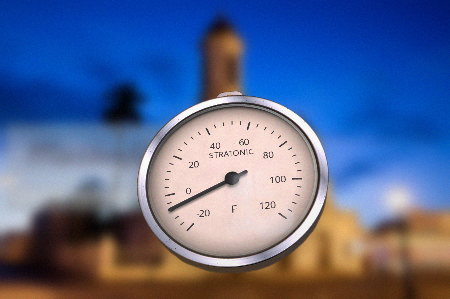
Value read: value=-8 unit=°F
